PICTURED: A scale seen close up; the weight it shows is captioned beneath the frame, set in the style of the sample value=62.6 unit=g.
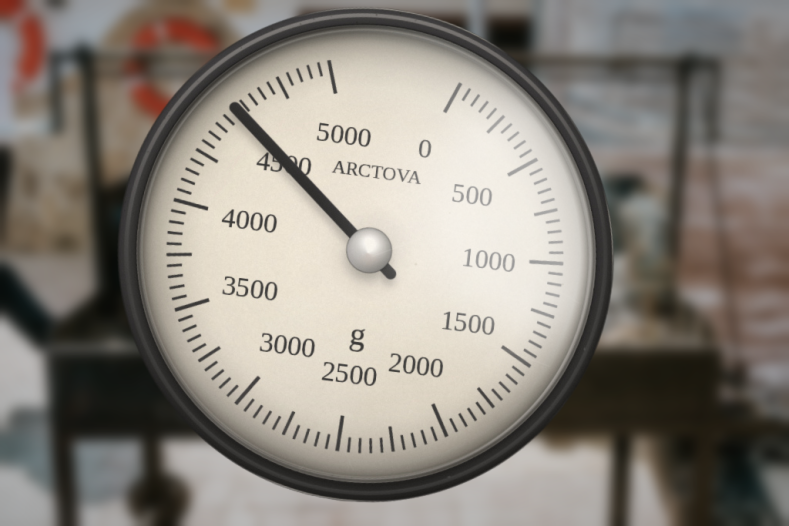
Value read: value=4500 unit=g
